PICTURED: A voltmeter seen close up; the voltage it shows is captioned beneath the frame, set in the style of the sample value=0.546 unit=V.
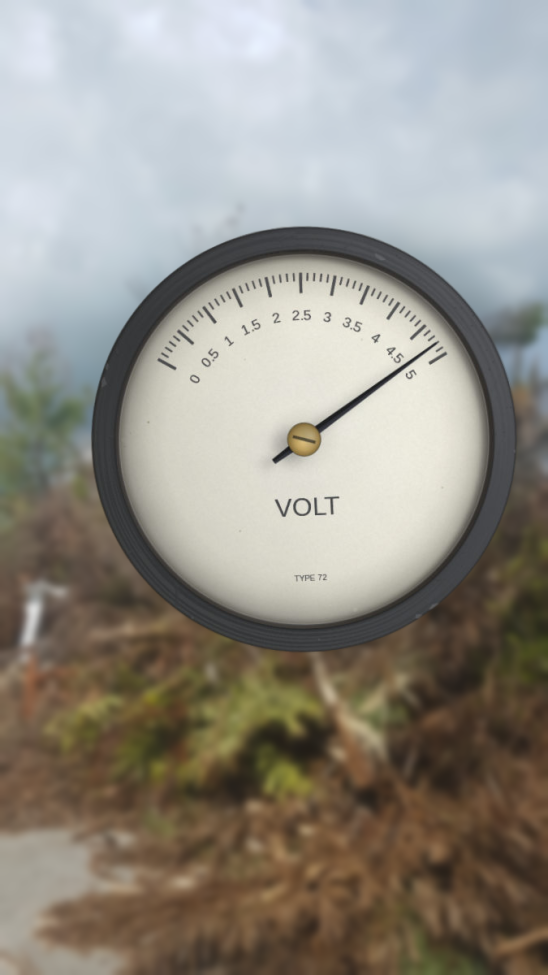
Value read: value=4.8 unit=V
